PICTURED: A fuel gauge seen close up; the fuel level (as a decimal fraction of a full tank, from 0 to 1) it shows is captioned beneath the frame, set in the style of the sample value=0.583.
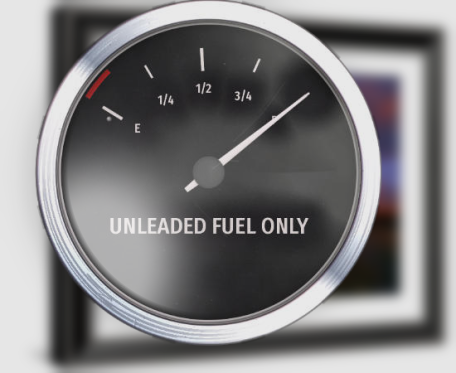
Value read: value=1
